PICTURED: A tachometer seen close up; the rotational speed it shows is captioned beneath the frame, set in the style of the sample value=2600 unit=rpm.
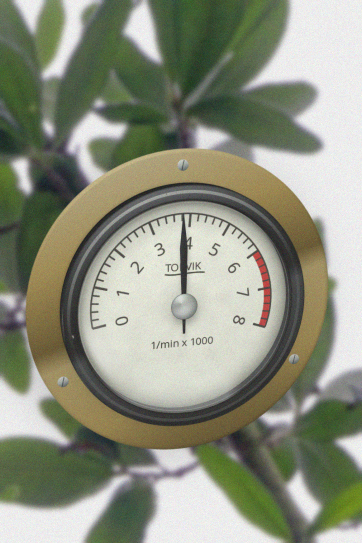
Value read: value=3800 unit=rpm
